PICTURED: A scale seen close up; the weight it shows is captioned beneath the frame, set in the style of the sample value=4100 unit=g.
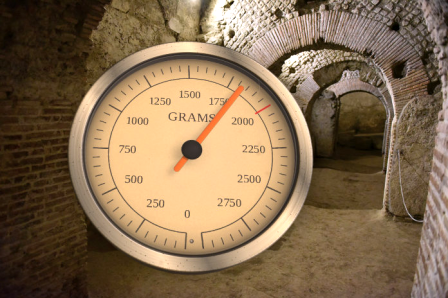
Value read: value=1825 unit=g
